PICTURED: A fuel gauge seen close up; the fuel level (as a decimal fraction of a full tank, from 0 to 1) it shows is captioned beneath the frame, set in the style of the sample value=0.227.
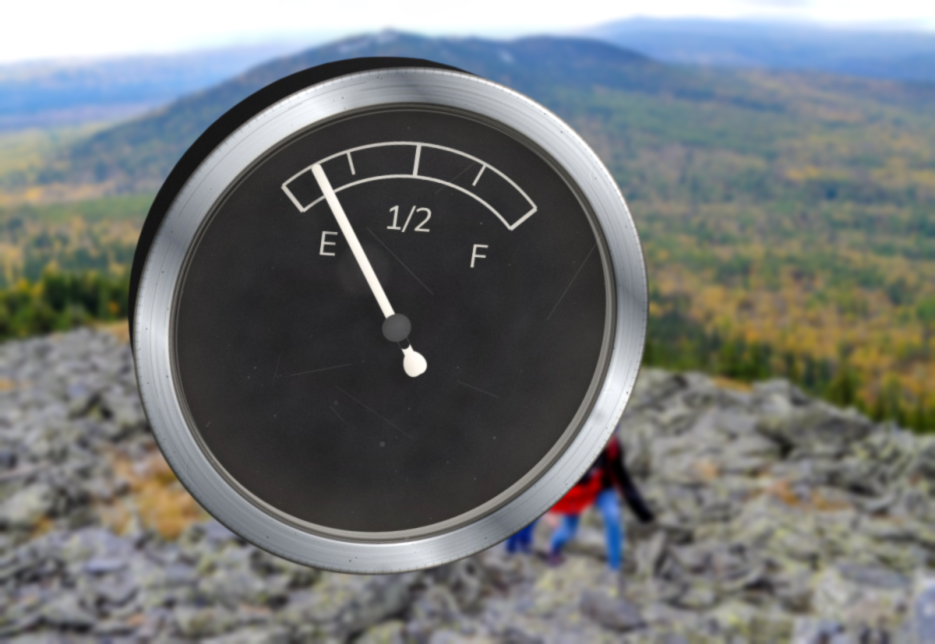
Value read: value=0.125
